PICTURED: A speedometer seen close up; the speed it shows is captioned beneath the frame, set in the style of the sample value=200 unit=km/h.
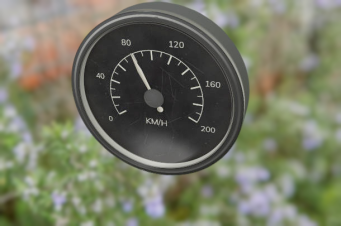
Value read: value=80 unit=km/h
